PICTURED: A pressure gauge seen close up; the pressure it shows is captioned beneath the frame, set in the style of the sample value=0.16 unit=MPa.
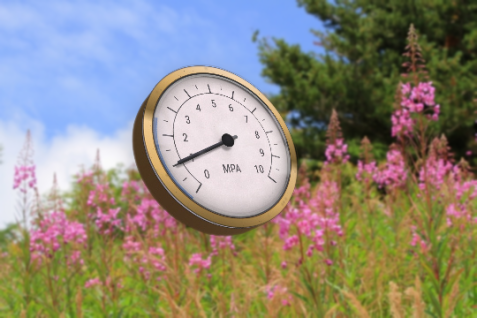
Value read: value=1 unit=MPa
